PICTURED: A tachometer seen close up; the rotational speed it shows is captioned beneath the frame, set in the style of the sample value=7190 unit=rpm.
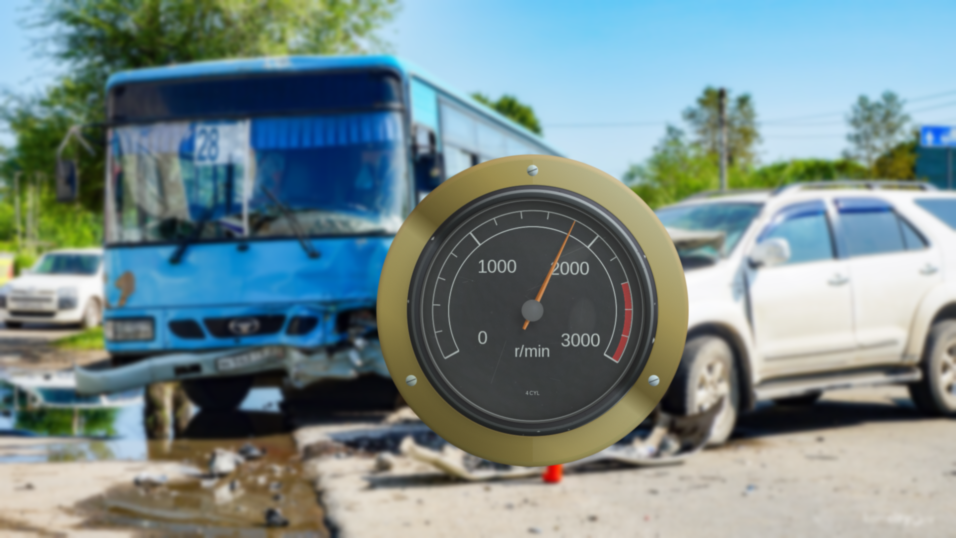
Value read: value=1800 unit=rpm
